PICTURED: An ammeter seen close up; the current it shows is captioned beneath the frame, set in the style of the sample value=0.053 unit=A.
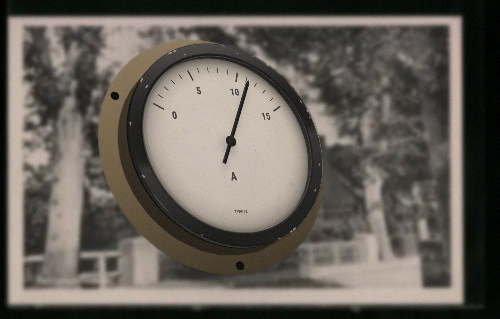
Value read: value=11 unit=A
